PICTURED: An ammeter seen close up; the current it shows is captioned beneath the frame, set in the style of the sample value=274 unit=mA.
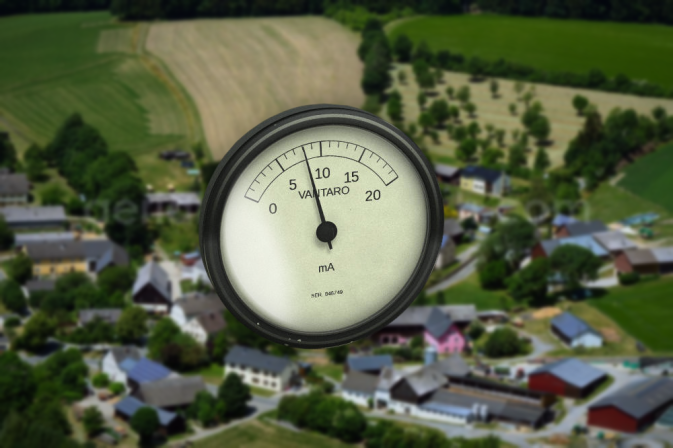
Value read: value=8 unit=mA
